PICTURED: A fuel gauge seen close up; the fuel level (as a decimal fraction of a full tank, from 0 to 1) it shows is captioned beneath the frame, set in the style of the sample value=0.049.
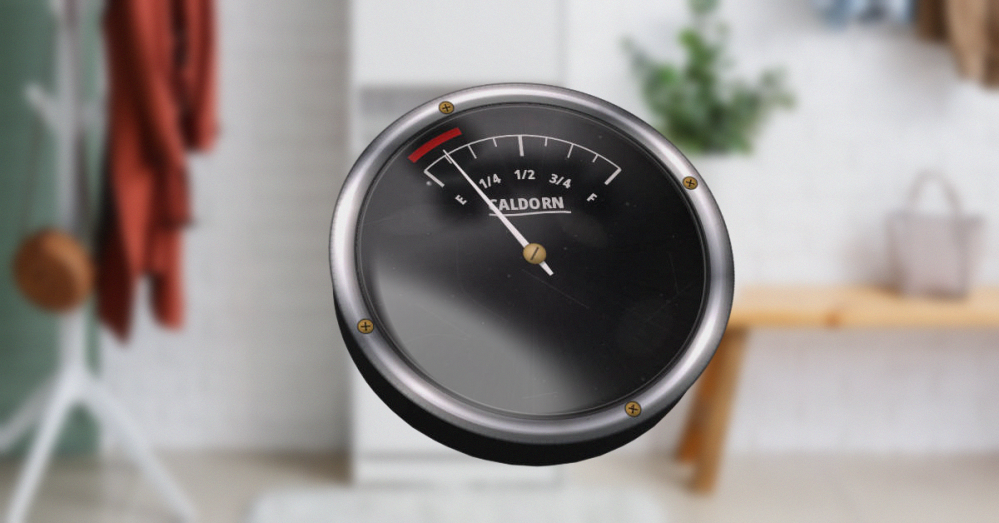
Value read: value=0.125
